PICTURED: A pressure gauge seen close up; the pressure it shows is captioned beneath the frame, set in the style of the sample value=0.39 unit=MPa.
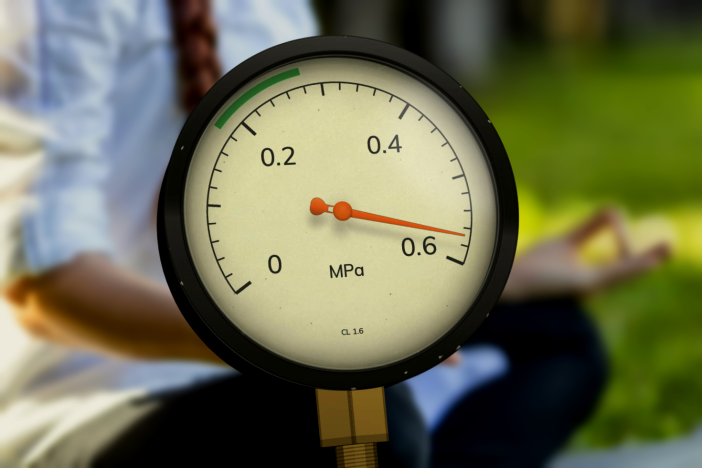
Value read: value=0.57 unit=MPa
